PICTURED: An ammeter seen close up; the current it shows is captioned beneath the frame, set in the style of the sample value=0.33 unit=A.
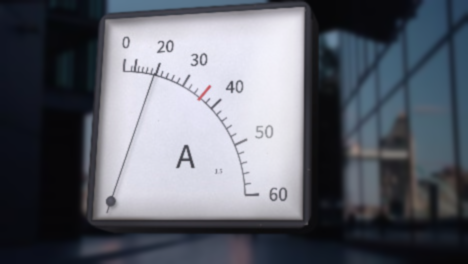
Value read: value=20 unit=A
